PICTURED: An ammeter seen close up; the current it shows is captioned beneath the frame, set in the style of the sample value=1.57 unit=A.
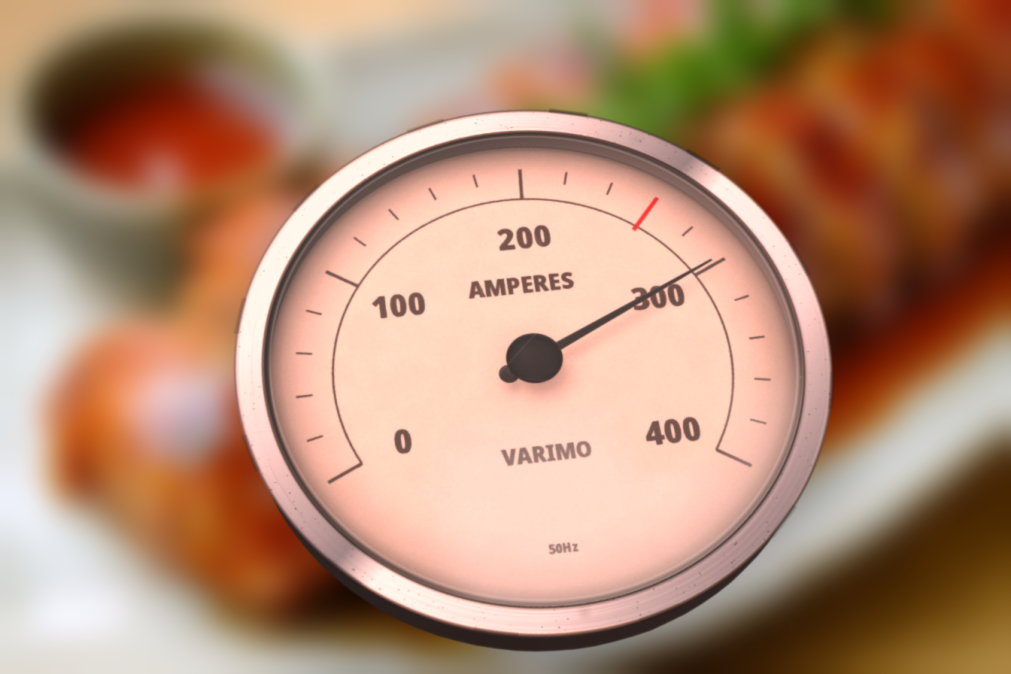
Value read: value=300 unit=A
